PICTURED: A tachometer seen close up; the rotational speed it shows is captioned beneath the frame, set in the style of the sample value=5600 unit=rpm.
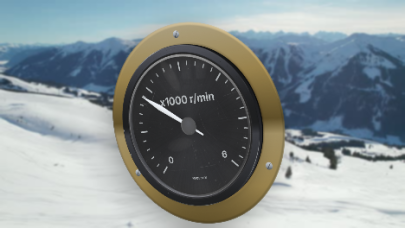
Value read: value=1800 unit=rpm
